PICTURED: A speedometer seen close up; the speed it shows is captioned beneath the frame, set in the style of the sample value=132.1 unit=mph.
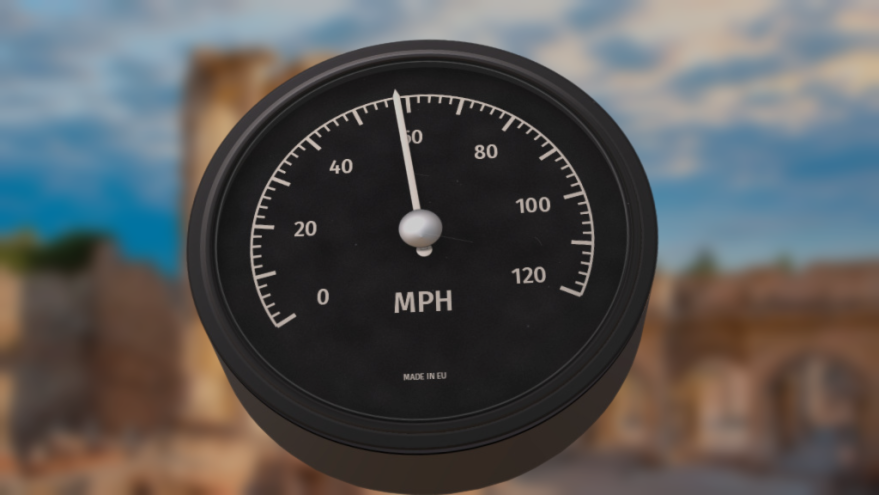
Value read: value=58 unit=mph
